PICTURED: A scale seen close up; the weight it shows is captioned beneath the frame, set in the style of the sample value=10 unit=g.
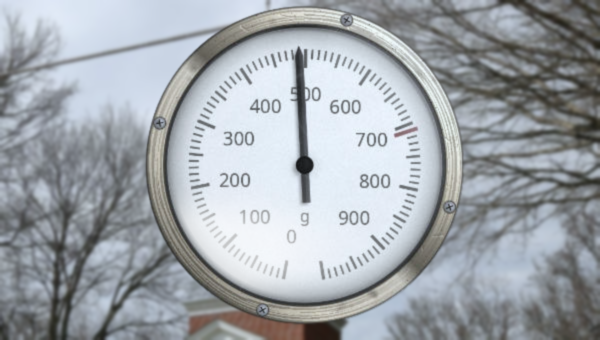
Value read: value=490 unit=g
